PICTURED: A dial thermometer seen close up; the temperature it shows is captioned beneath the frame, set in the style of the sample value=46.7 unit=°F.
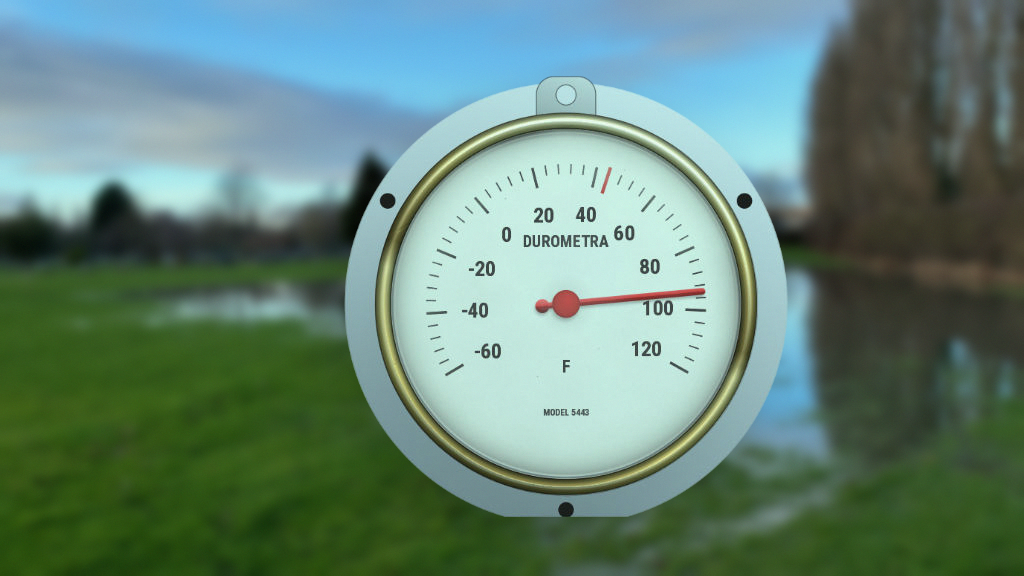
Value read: value=94 unit=°F
